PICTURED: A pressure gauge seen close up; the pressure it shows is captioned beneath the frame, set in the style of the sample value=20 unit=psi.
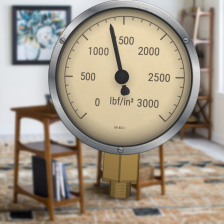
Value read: value=1350 unit=psi
